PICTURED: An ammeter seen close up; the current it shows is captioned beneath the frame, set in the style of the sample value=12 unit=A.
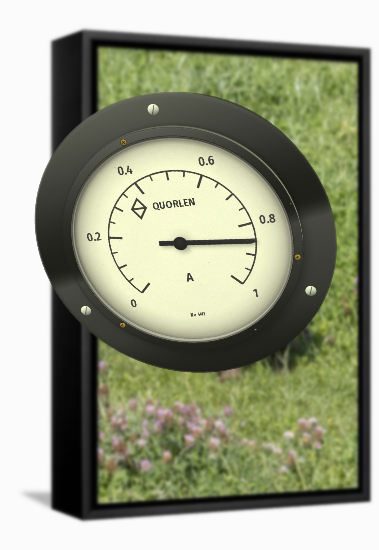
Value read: value=0.85 unit=A
